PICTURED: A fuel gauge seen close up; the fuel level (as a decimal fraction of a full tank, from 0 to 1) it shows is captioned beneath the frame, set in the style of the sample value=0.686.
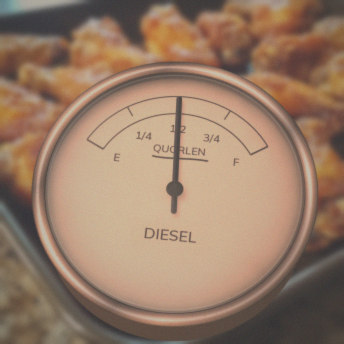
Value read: value=0.5
